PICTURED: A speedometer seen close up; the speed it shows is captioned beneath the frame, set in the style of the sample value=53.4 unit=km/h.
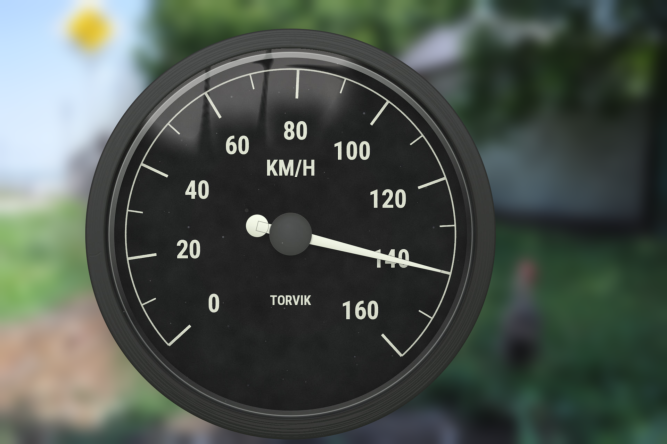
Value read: value=140 unit=km/h
